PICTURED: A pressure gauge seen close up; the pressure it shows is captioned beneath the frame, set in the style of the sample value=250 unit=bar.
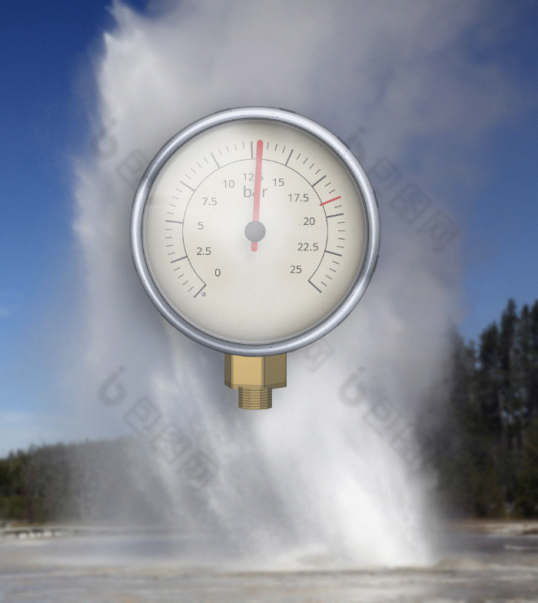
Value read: value=13 unit=bar
